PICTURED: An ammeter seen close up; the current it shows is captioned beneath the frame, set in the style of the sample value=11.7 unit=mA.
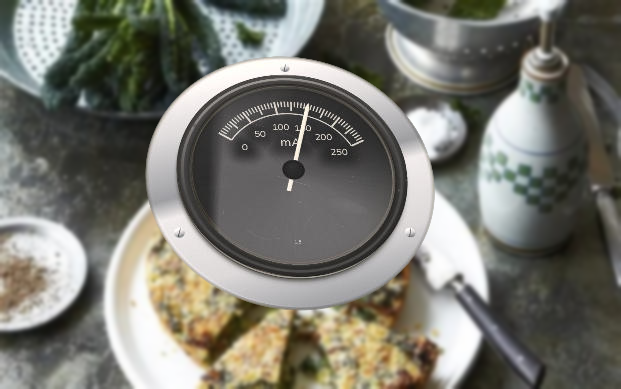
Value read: value=150 unit=mA
